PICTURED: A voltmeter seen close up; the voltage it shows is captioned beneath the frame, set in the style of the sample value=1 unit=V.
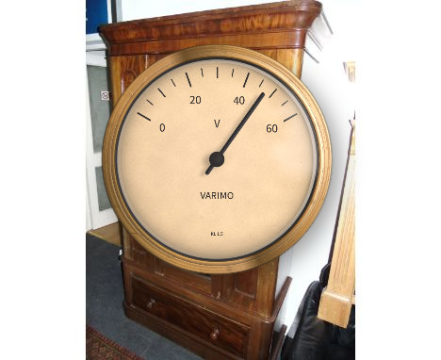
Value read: value=47.5 unit=V
